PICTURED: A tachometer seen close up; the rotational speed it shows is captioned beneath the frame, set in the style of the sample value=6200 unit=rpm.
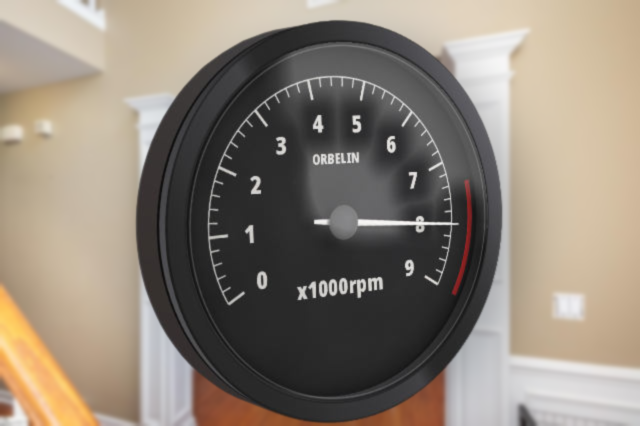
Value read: value=8000 unit=rpm
